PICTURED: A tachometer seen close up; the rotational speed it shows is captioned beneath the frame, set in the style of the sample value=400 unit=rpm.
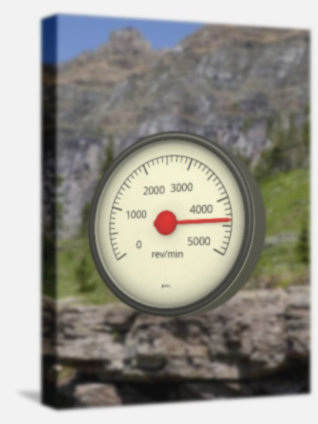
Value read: value=4400 unit=rpm
